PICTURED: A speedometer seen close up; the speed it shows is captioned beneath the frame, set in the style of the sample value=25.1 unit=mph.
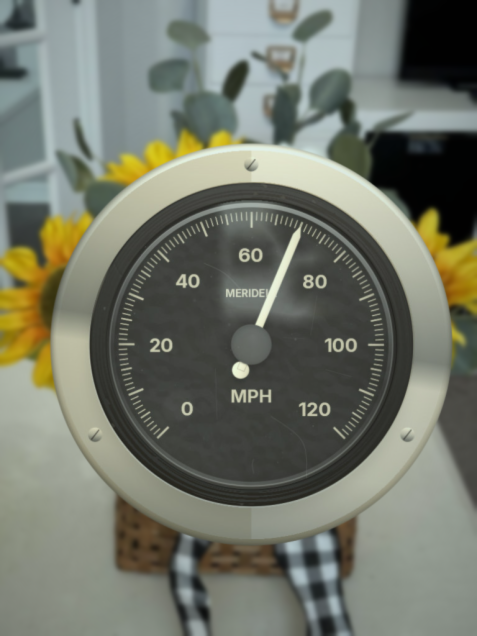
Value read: value=70 unit=mph
